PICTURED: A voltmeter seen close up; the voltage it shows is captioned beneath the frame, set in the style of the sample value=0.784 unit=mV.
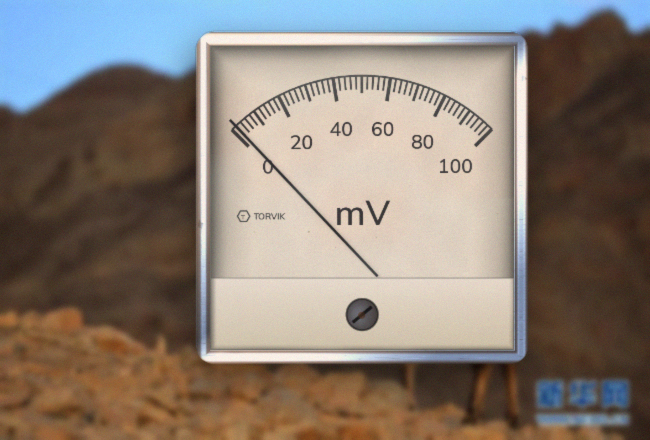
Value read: value=2 unit=mV
